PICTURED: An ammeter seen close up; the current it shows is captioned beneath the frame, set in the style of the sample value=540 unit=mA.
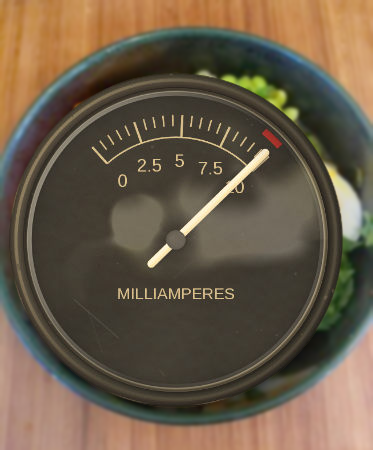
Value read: value=9.75 unit=mA
